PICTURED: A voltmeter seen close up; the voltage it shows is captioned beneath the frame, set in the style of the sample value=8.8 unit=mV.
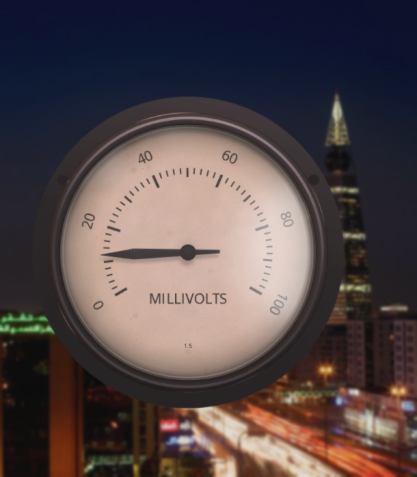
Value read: value=12 unit=mV
